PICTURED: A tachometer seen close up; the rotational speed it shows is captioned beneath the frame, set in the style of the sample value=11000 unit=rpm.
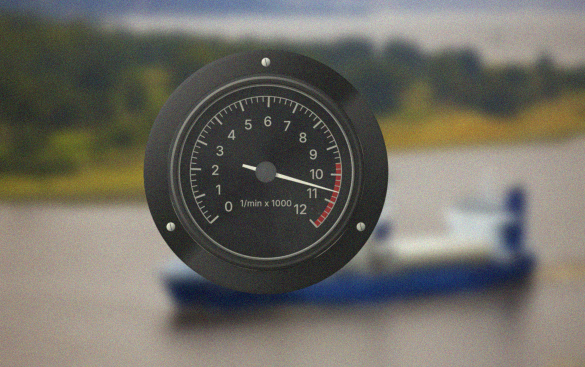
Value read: value=10600 unit=rpm
